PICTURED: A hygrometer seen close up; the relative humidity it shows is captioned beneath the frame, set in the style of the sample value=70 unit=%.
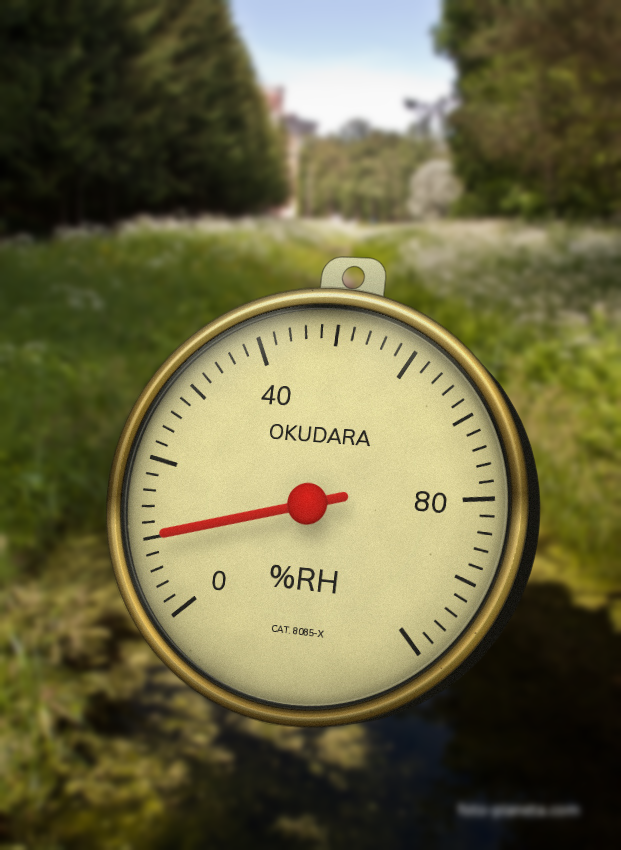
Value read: value=10 unit=%
